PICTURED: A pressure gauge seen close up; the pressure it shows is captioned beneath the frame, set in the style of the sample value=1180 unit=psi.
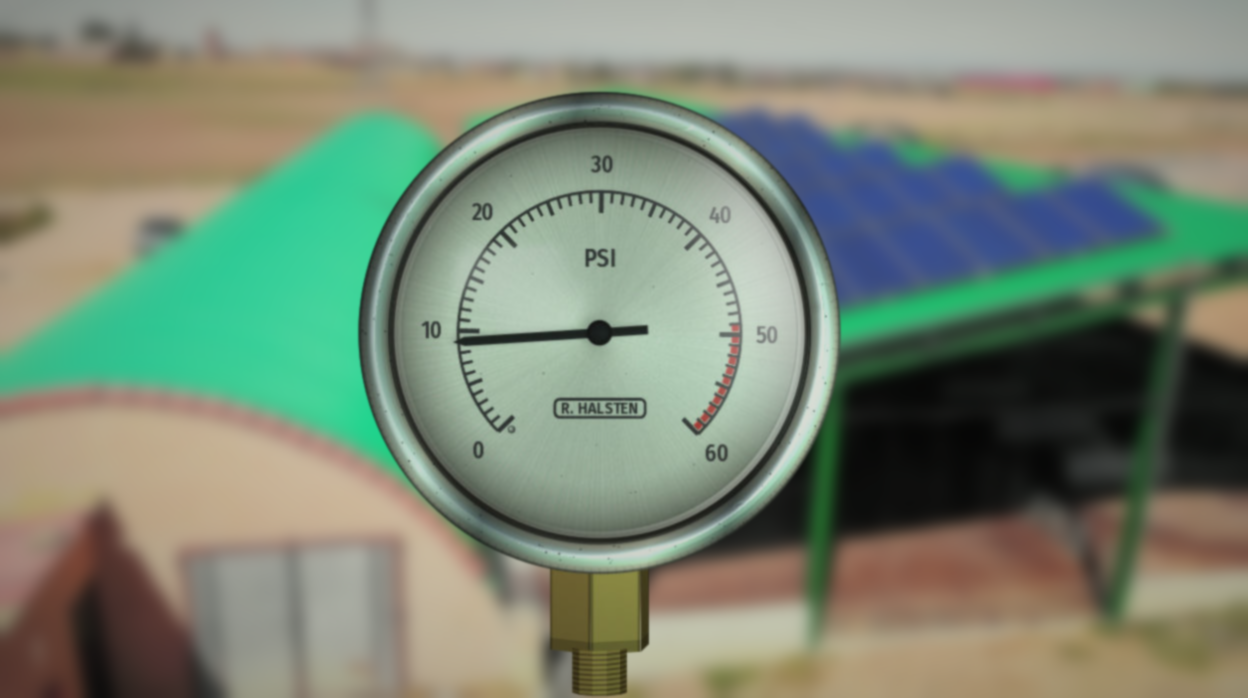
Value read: value=9 unit=psi
